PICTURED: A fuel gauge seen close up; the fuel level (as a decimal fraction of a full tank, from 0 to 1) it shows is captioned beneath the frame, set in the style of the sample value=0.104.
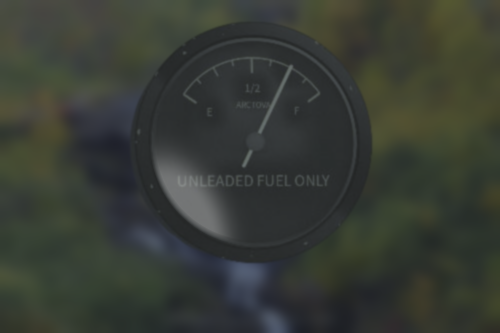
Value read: value=0.75
